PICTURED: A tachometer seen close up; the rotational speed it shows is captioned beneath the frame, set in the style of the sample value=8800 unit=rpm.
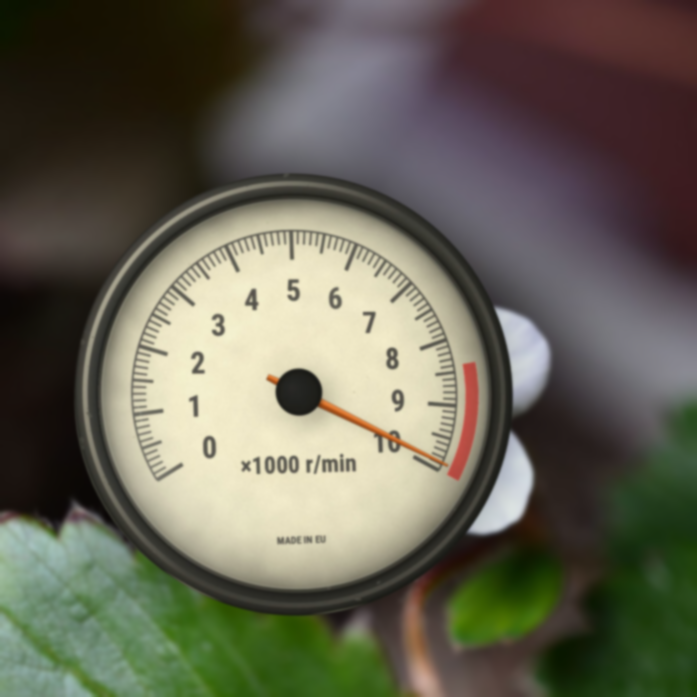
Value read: value=9900 unit=rpm
